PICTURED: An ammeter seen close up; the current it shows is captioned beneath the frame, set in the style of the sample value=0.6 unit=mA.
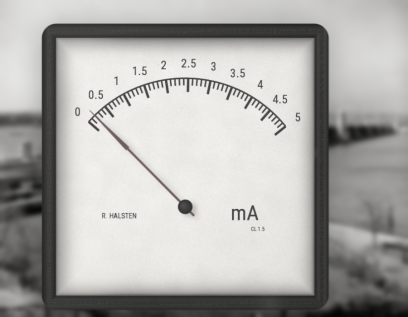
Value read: value=0.2 unit=mA
